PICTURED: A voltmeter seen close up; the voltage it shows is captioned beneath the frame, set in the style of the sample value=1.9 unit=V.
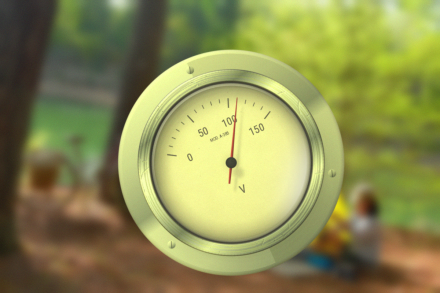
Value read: value=110 unit=V
